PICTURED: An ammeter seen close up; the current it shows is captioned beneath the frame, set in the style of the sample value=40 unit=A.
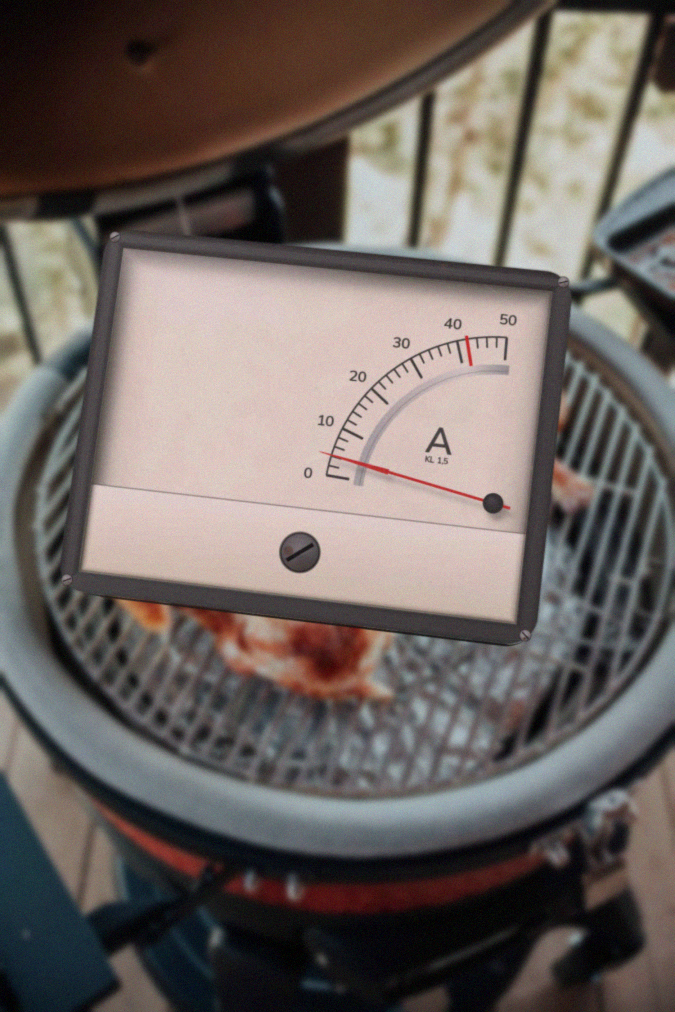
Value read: value=4 unit=A
